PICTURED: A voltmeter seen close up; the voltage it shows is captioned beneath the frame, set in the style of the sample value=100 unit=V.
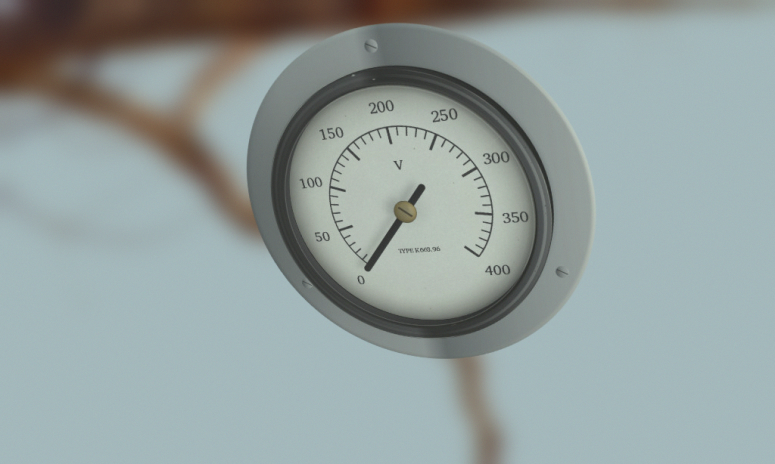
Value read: value=0 unit=V
